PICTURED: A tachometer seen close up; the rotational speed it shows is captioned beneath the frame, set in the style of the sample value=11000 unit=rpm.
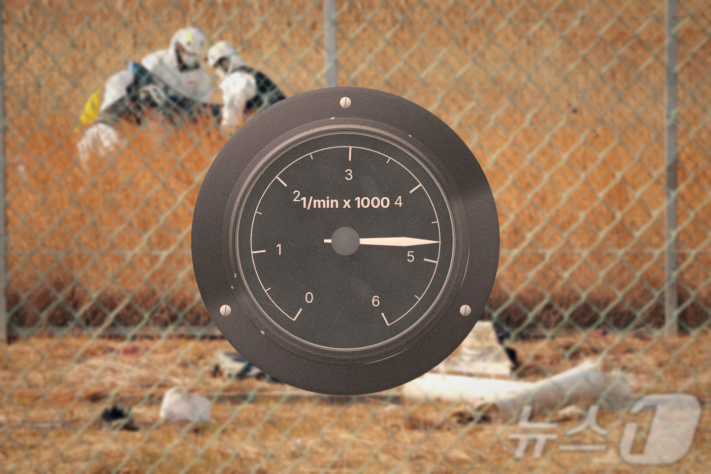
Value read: value=4750 unit=rpm
